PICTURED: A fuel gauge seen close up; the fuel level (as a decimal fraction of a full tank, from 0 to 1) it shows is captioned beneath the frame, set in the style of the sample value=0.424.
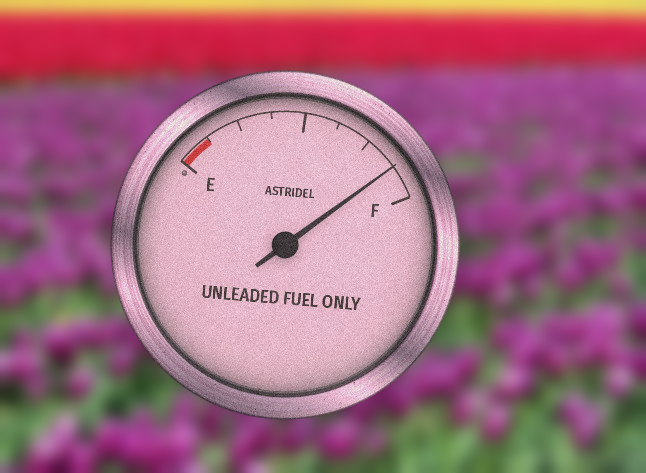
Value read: value=0.875
